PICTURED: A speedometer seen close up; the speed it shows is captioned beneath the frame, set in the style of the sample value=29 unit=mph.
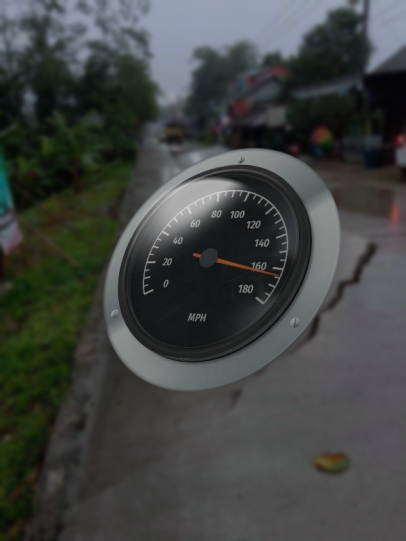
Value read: value=165 unit=mph
